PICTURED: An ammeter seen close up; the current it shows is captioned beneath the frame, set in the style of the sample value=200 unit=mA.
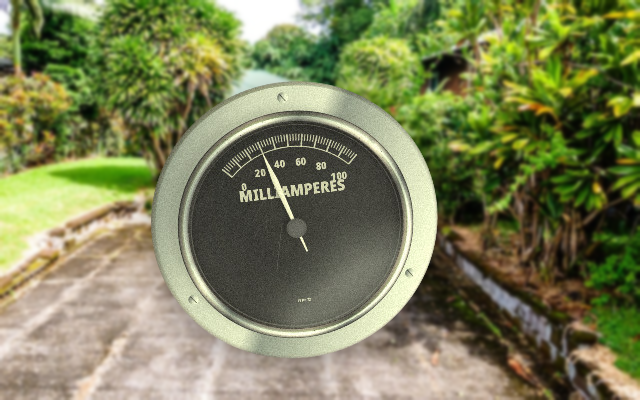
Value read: value=30 unit=mA
